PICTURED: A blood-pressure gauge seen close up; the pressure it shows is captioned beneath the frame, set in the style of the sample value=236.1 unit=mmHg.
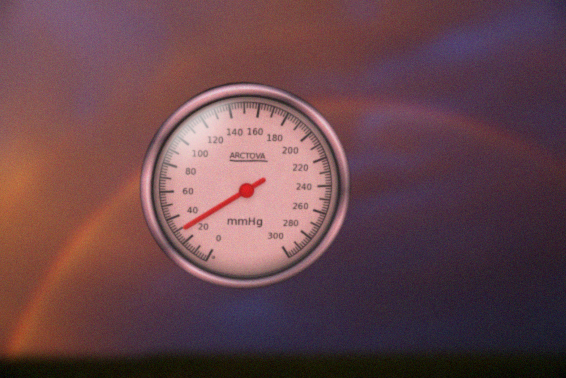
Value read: value=30 unit=mmHg
